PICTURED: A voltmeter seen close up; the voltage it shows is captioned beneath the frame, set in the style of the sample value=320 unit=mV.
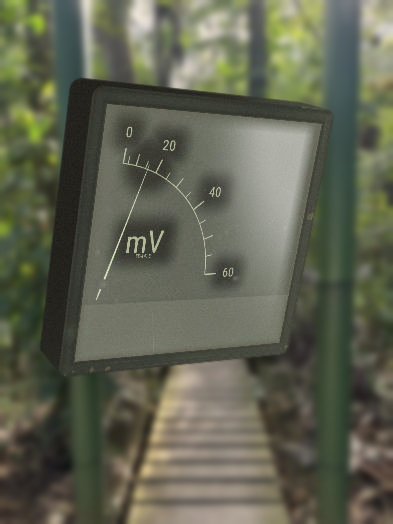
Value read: value=15 unit=mV
